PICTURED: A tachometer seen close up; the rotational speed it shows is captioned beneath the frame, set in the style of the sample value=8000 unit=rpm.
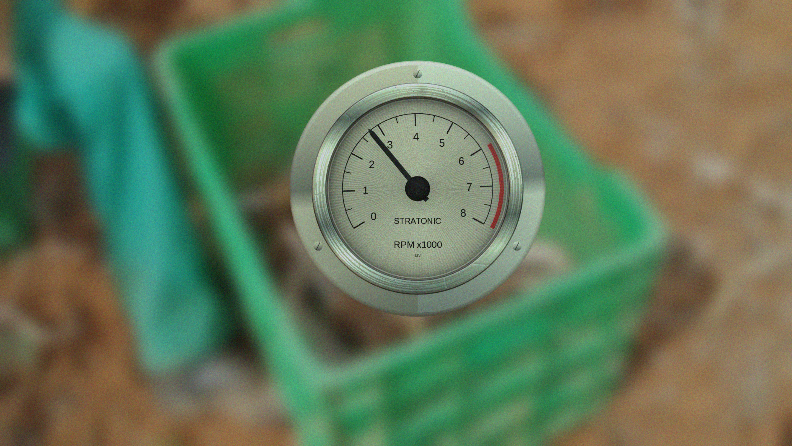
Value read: value=2750 unit=rpm
